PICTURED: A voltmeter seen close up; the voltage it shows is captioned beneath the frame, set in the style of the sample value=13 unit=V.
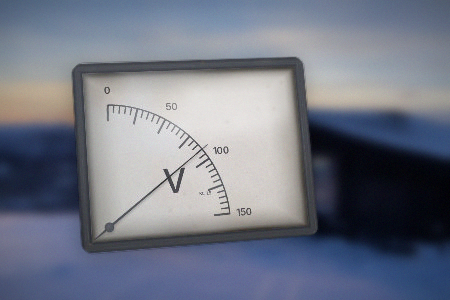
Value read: value=90 unit=V
